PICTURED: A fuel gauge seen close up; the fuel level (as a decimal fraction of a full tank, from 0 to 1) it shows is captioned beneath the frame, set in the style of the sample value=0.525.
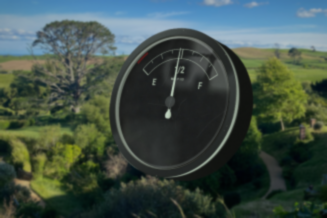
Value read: value=0.5
